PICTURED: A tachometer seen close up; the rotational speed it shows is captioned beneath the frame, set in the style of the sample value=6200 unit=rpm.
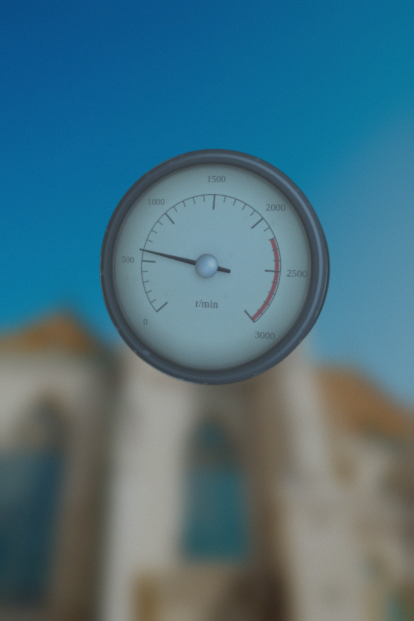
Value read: value=600 unit=rpm
